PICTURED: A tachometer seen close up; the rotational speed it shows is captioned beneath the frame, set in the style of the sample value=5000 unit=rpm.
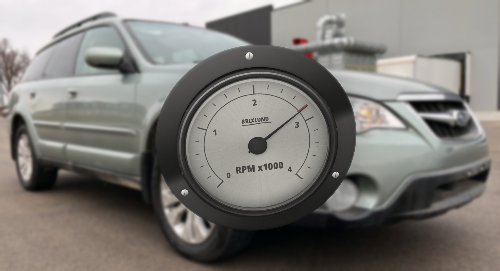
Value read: value=2800 unit=rpm
